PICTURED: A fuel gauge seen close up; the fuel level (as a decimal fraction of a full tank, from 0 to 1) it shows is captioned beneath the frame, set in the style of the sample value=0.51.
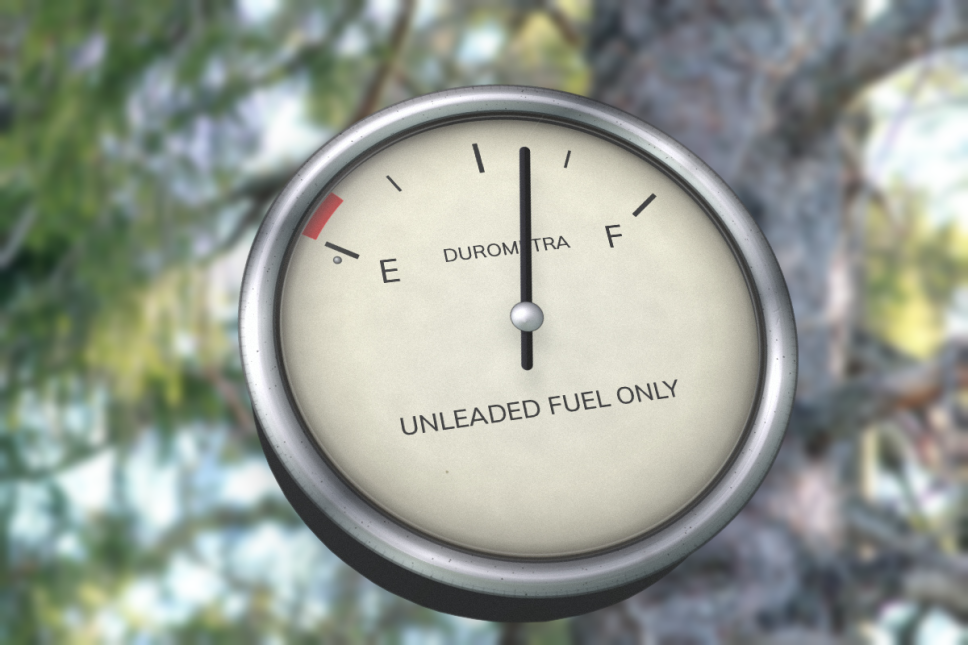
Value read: value=0.625
